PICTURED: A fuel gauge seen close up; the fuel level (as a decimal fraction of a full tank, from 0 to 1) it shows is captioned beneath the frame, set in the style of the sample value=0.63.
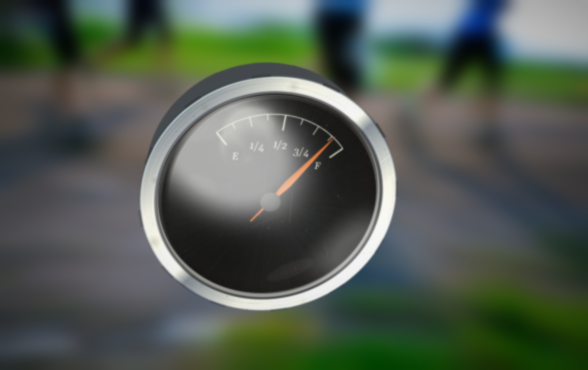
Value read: value=0.875
